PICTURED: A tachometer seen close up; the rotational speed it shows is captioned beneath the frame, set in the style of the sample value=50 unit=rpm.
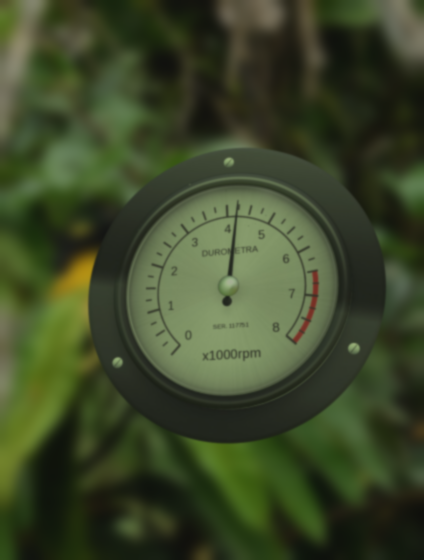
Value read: value=4250 unit=rpm
